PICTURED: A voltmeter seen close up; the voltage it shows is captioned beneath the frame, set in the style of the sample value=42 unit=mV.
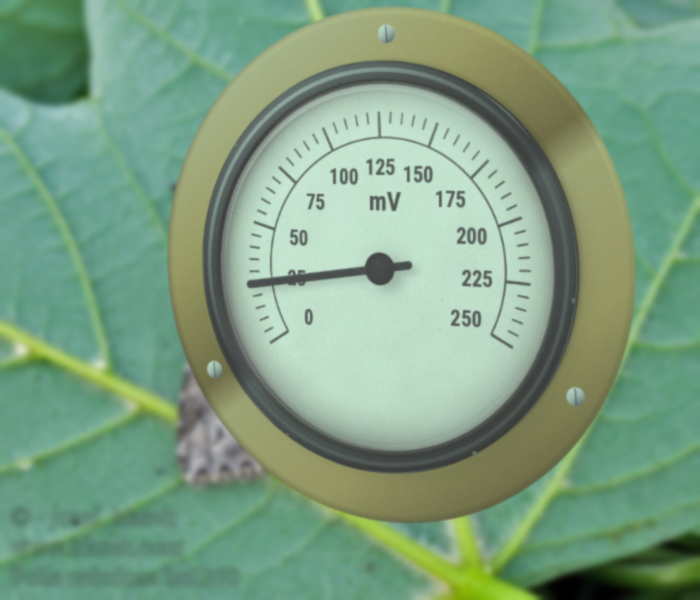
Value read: value=25 unit=mV
